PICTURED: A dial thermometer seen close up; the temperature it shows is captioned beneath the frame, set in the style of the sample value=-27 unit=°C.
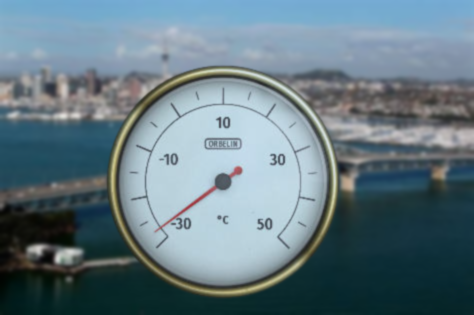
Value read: value=-27.5 unit=°C
